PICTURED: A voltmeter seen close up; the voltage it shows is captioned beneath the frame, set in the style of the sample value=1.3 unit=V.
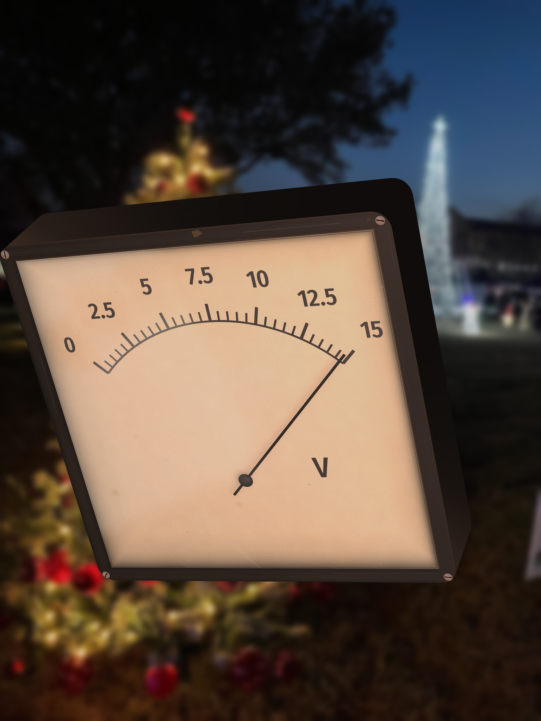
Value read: value=14.75 unit=V
